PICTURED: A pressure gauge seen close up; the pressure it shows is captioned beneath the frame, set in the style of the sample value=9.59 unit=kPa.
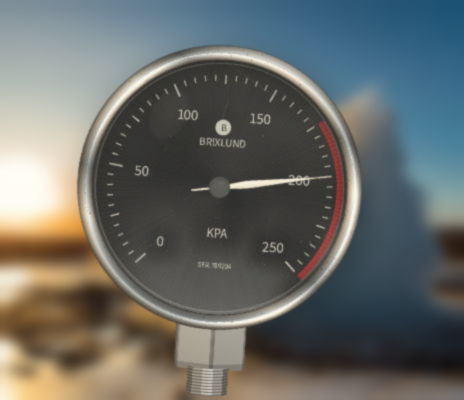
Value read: value=200 unit=kPa
